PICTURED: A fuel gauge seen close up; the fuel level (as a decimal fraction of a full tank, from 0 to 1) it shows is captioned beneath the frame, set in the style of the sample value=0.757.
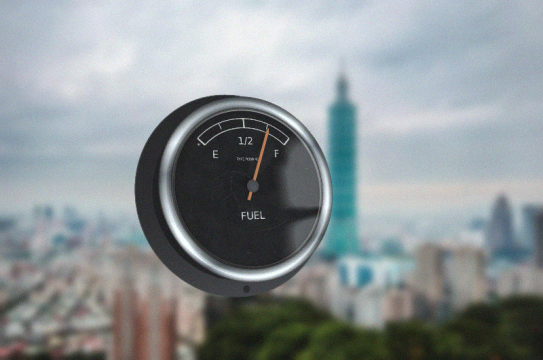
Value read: value=0.75
